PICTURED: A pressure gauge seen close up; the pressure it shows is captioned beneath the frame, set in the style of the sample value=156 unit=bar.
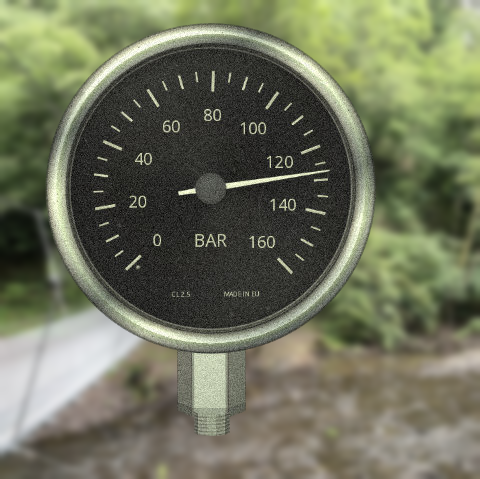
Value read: value=127.5 unit=bar
